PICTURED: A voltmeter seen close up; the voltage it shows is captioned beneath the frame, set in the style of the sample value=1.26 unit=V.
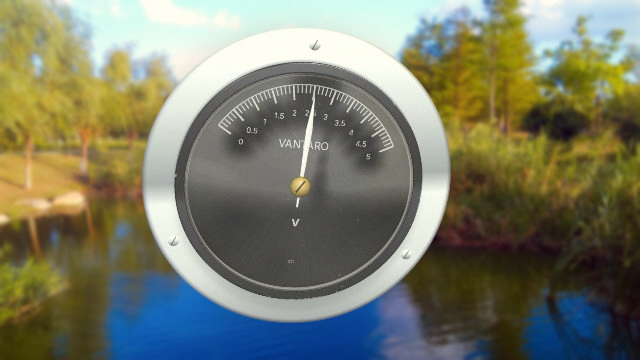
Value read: value=2.5 unit=V
